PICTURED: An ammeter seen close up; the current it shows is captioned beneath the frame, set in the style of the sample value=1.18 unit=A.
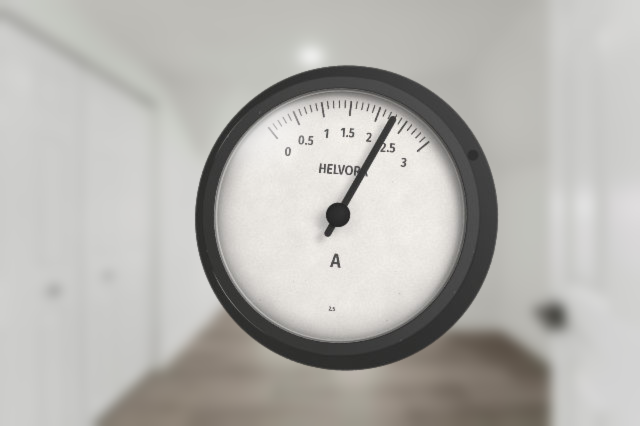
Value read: value=2.3 unit=A
